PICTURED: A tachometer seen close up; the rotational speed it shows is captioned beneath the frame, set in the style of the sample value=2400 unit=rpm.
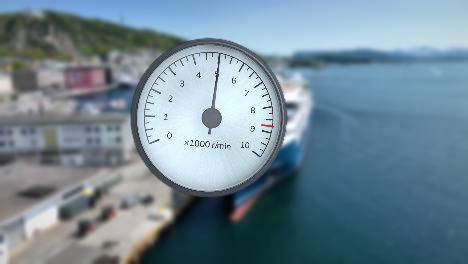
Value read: value=5000 unit=rpm
